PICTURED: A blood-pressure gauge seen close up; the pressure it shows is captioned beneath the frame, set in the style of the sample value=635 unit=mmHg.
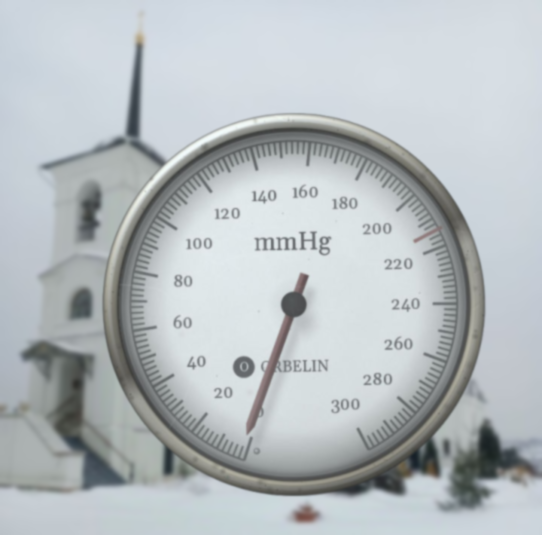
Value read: value=2 unit=mmHg
